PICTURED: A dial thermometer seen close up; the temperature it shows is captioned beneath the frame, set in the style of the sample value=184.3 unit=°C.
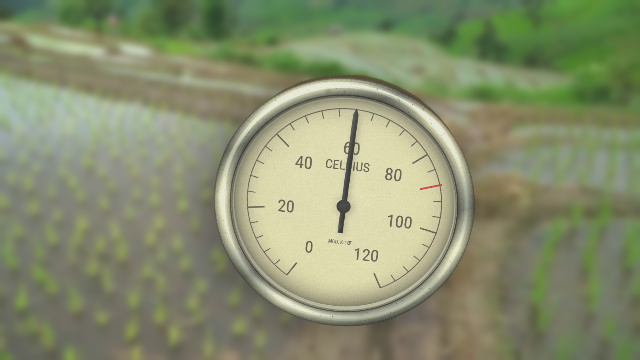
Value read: value=60 unit=°C
